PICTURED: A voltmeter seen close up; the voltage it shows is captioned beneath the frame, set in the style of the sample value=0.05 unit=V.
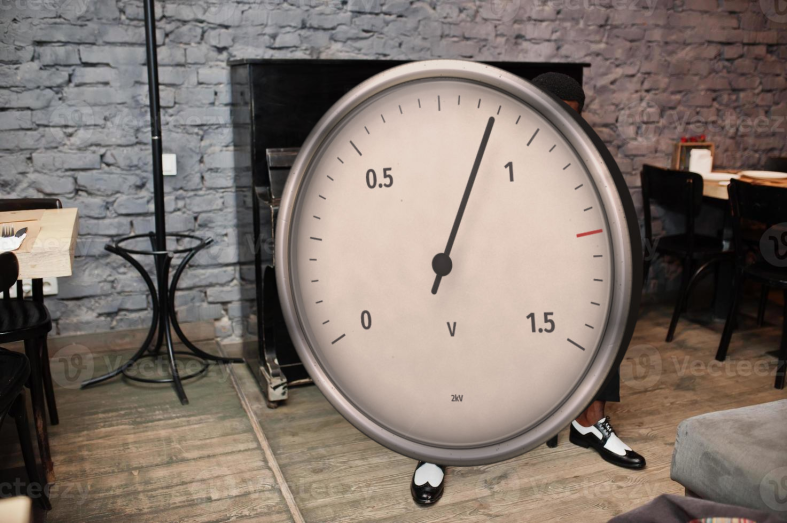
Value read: value=0.9 unit=V
